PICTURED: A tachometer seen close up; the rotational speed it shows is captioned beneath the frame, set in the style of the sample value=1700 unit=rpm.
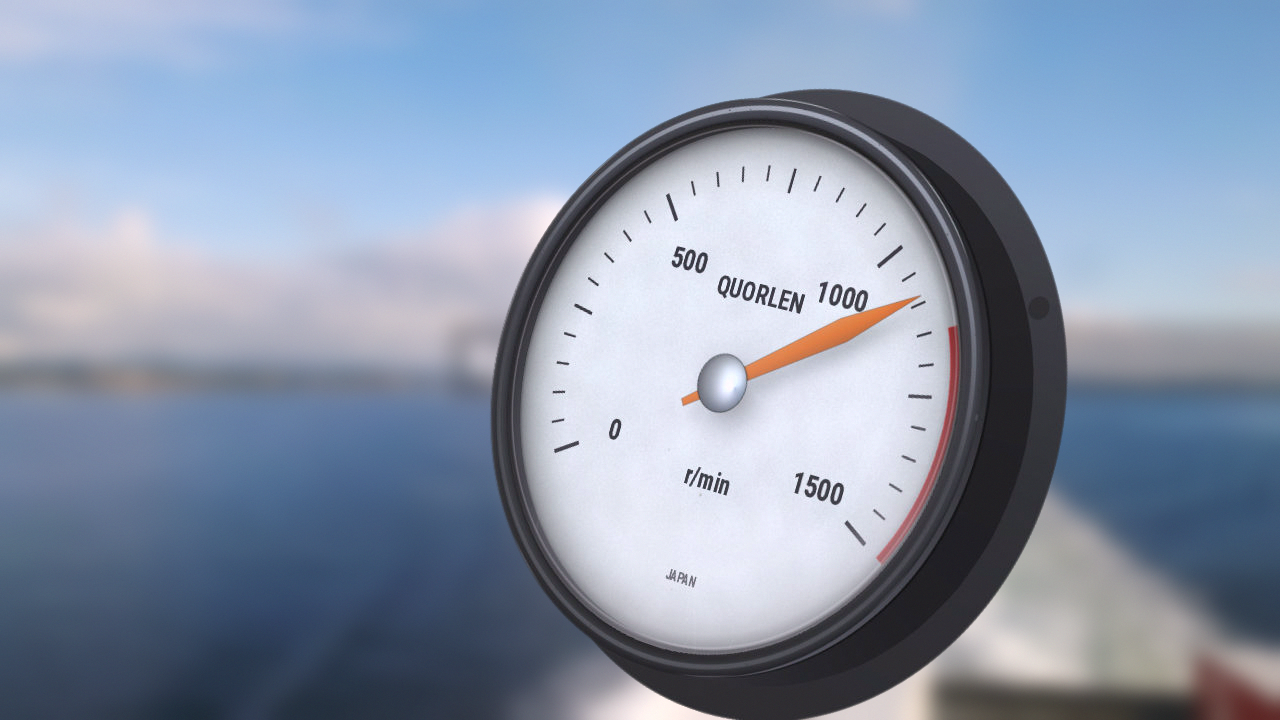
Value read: value=1100 unit=rpm
